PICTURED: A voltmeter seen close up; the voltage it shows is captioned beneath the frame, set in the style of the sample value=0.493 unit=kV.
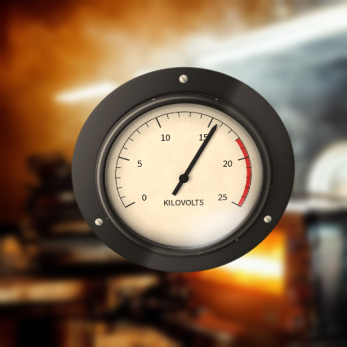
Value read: value=15.5 unit=kV
